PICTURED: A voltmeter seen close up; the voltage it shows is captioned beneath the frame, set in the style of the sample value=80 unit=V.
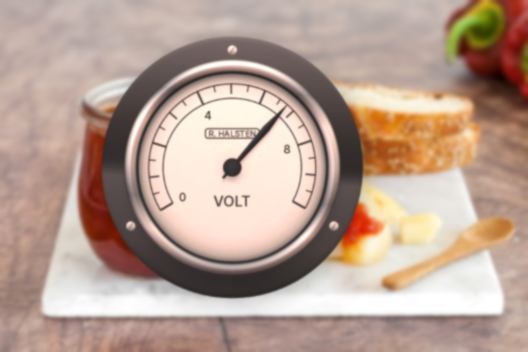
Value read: value=6.75 unit=V
